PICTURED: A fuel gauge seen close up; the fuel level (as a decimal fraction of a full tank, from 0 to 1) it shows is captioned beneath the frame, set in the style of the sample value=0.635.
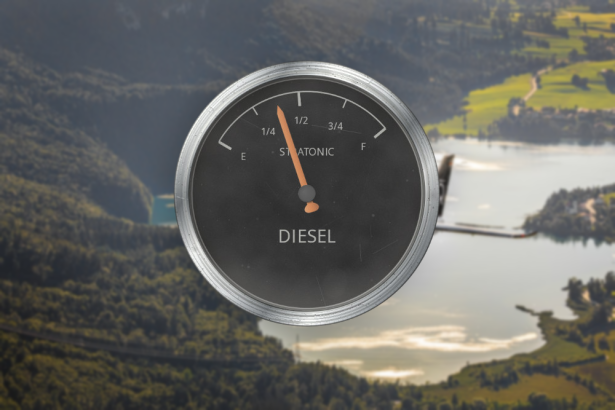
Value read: value=0.375
